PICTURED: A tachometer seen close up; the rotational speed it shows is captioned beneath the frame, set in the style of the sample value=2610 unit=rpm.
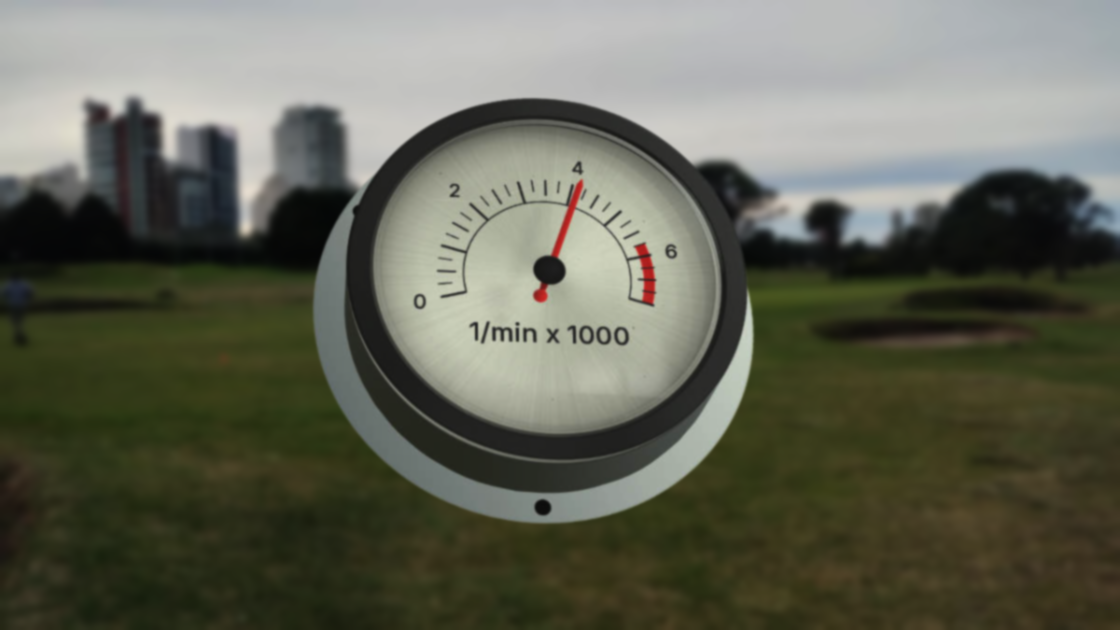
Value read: value=4125 unit=rpm
